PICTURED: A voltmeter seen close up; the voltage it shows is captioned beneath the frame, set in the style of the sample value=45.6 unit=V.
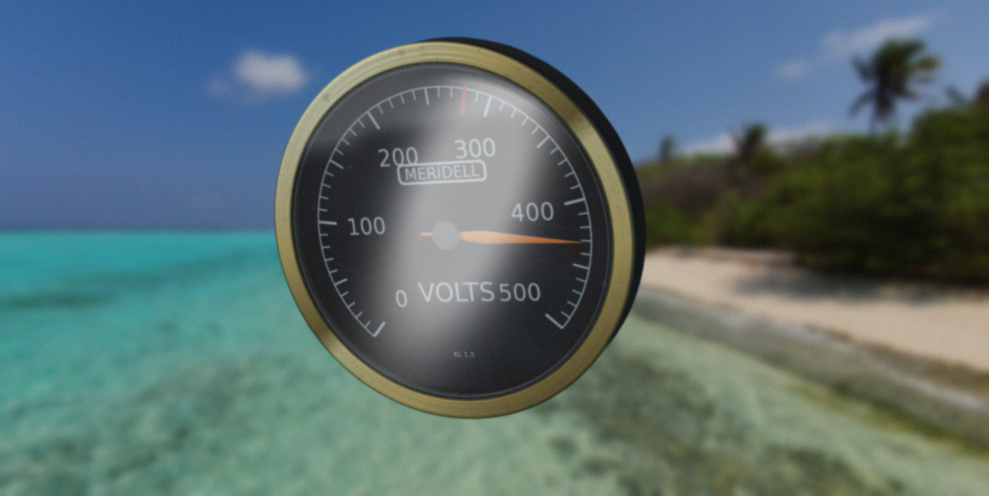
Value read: value=430 unit=V
